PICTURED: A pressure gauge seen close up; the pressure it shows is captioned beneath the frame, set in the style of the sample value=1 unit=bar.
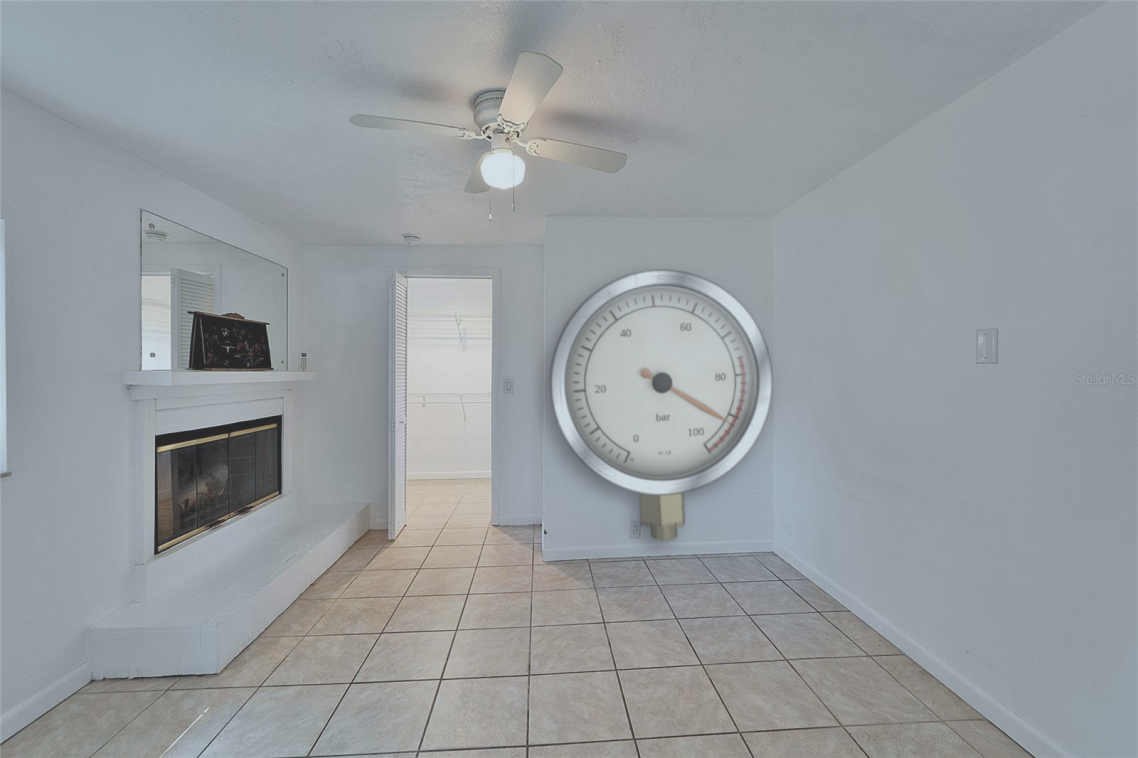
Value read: value=92 unit=bar
